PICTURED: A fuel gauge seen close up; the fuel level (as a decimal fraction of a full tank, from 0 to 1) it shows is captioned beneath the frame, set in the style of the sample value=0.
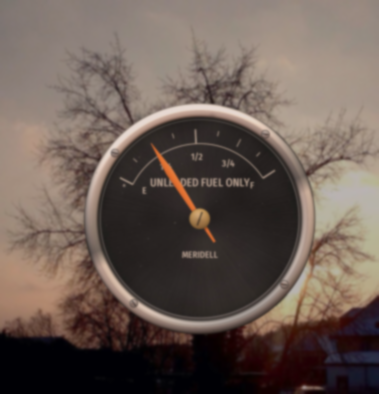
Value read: value=0.25
